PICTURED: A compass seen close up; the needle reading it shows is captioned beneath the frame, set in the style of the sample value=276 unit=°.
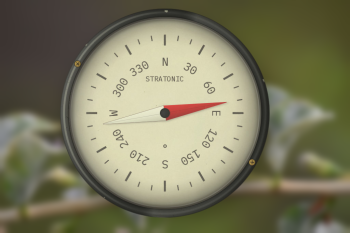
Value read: value=80 unit=°
